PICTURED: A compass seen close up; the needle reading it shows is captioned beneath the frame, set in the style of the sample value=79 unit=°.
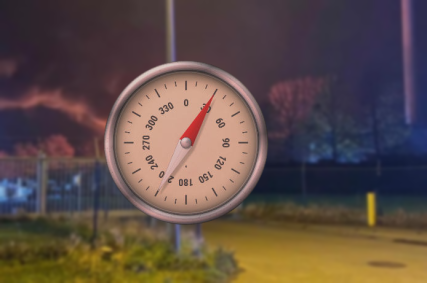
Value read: value=30 unit=°
